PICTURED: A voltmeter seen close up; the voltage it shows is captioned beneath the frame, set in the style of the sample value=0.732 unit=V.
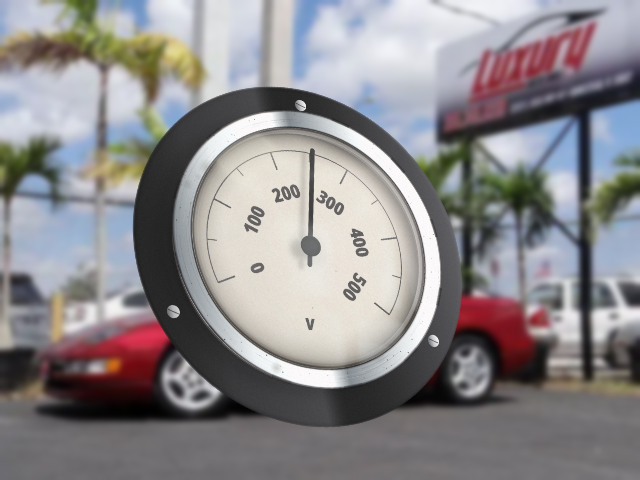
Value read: value=250 unit=V
